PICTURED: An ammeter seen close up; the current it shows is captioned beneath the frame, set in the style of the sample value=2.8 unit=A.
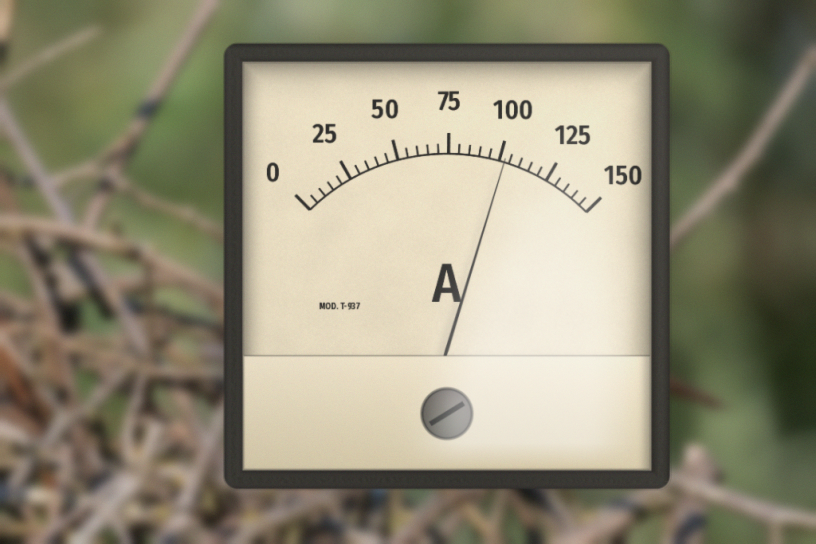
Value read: value=102.5 unit=A
